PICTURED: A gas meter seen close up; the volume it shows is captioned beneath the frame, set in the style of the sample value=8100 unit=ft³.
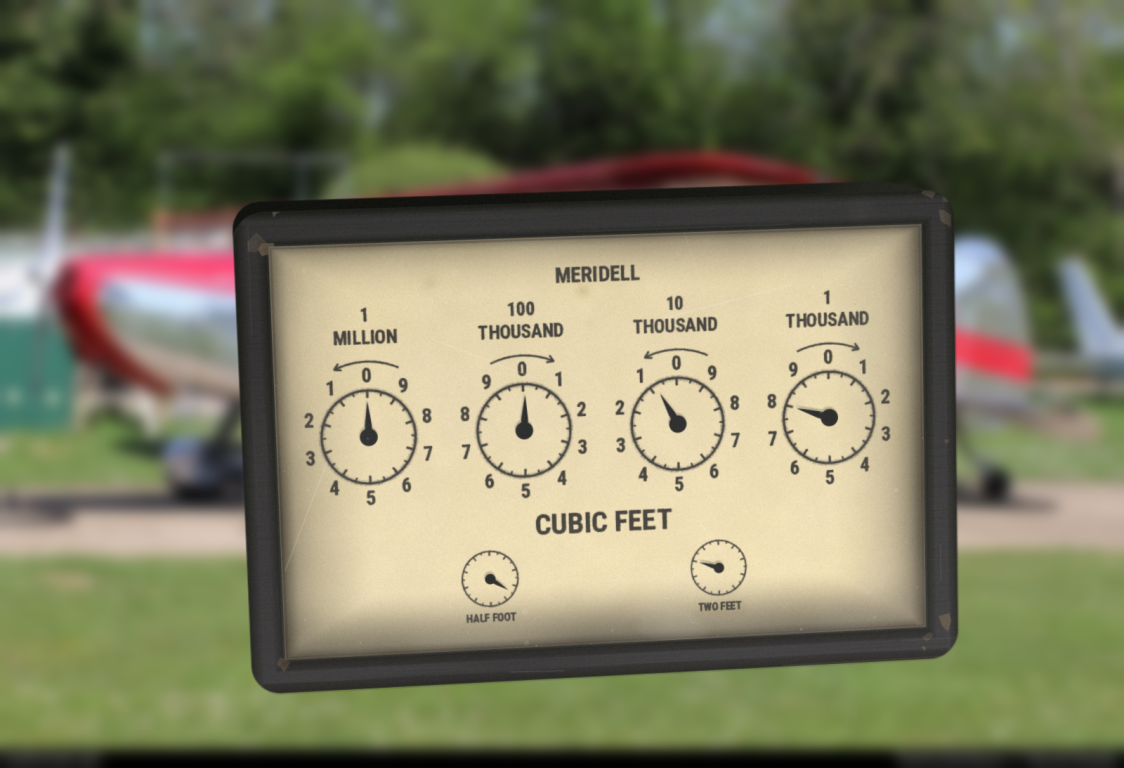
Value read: value=800 unit=ft³
